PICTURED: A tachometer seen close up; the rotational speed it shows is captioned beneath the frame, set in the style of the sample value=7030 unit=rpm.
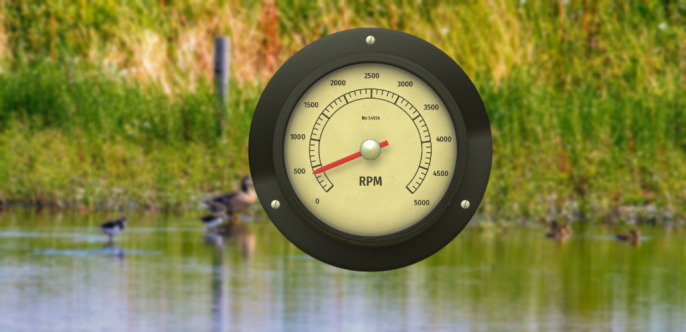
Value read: value=400 unit=rpm
